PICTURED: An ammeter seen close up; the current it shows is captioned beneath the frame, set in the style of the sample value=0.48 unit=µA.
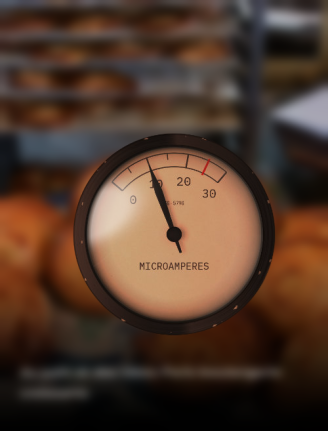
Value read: value=10 unit=µA
